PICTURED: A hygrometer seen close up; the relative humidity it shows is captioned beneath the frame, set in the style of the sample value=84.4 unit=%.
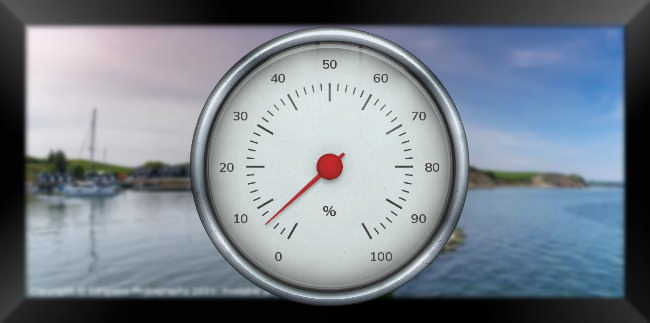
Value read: value=6 unit=%
